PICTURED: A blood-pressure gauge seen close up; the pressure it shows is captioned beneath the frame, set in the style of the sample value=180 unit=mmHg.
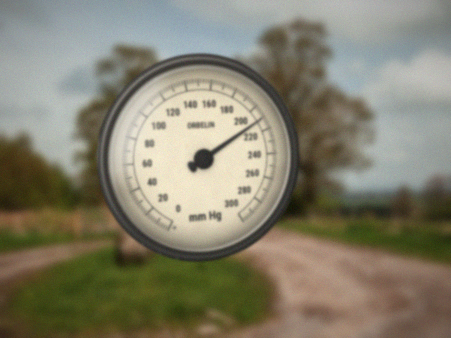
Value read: value=210 unit=mmHg
